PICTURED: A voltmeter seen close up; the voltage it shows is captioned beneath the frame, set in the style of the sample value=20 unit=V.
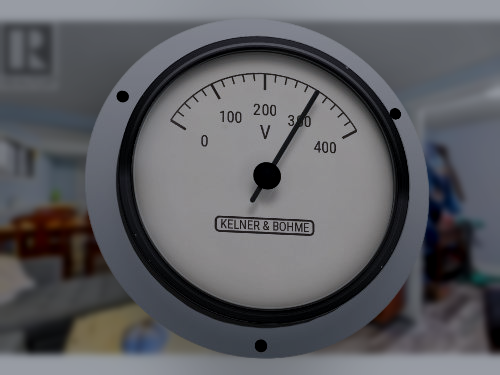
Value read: value=300 unit=V
